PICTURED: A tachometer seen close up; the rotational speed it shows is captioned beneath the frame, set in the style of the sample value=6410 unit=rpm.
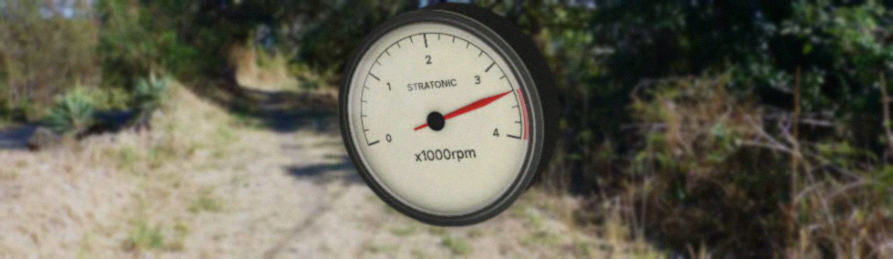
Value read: value=3400 unit=rpm
